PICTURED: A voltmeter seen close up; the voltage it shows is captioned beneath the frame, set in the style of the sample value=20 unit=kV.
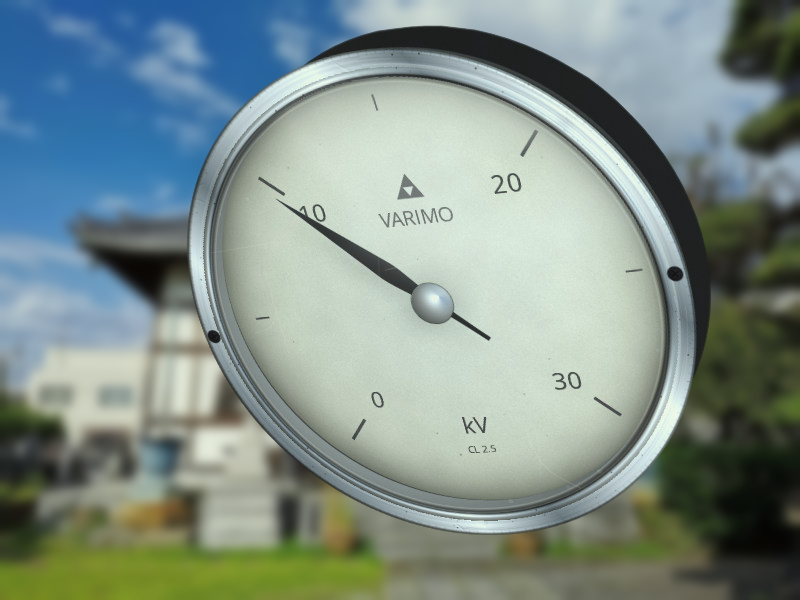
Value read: value=10 unit=kV
